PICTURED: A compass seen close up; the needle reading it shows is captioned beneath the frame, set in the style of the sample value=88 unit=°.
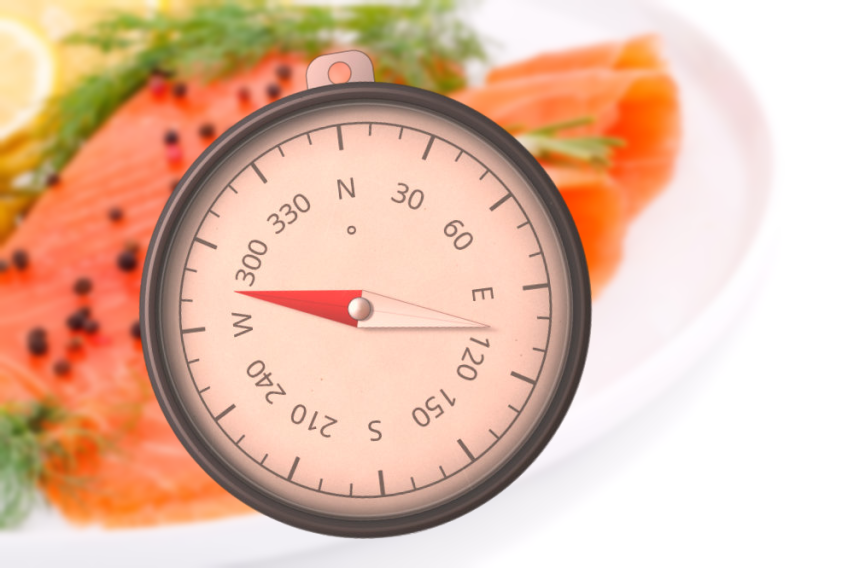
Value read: value=285 unit=°
